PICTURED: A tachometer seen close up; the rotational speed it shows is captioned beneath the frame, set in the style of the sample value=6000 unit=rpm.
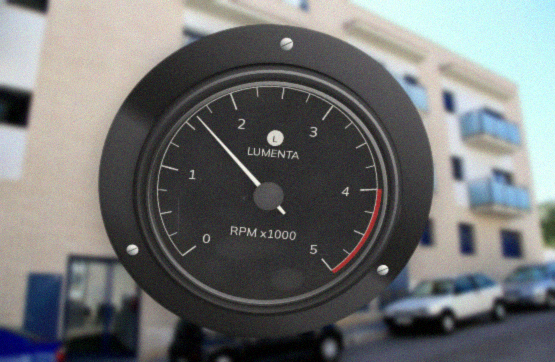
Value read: value=1625 unit=rpm
